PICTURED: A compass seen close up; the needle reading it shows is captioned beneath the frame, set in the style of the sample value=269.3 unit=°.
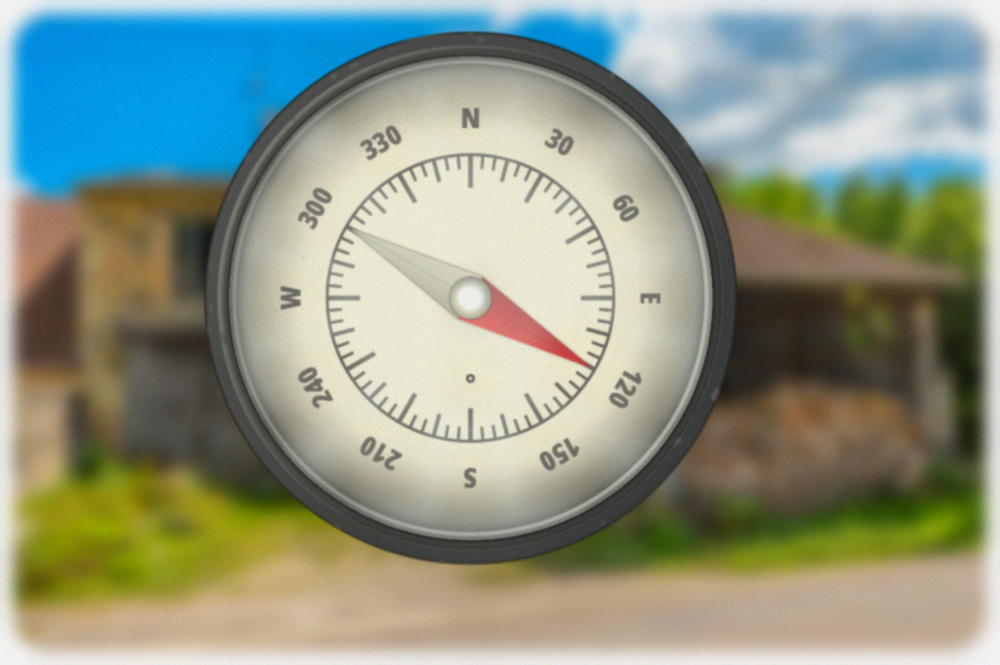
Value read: value=120 unit=°
